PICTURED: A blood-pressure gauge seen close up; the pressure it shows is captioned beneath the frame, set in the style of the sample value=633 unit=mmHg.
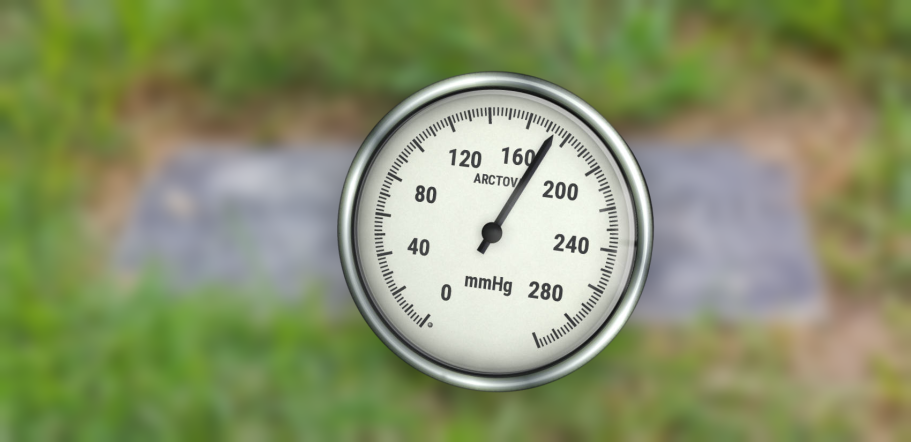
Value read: value=174 unit=mmHg
